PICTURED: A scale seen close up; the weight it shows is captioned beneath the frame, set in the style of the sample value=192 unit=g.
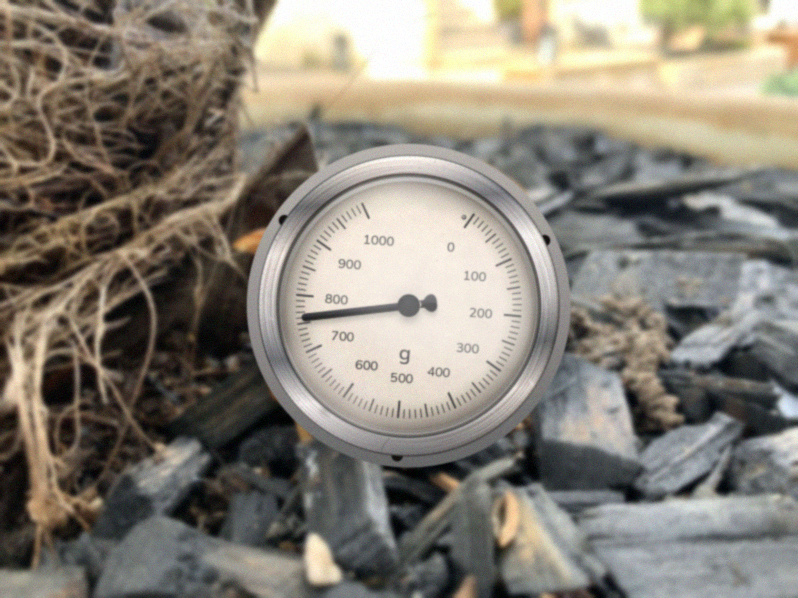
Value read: value=760 unit=g
